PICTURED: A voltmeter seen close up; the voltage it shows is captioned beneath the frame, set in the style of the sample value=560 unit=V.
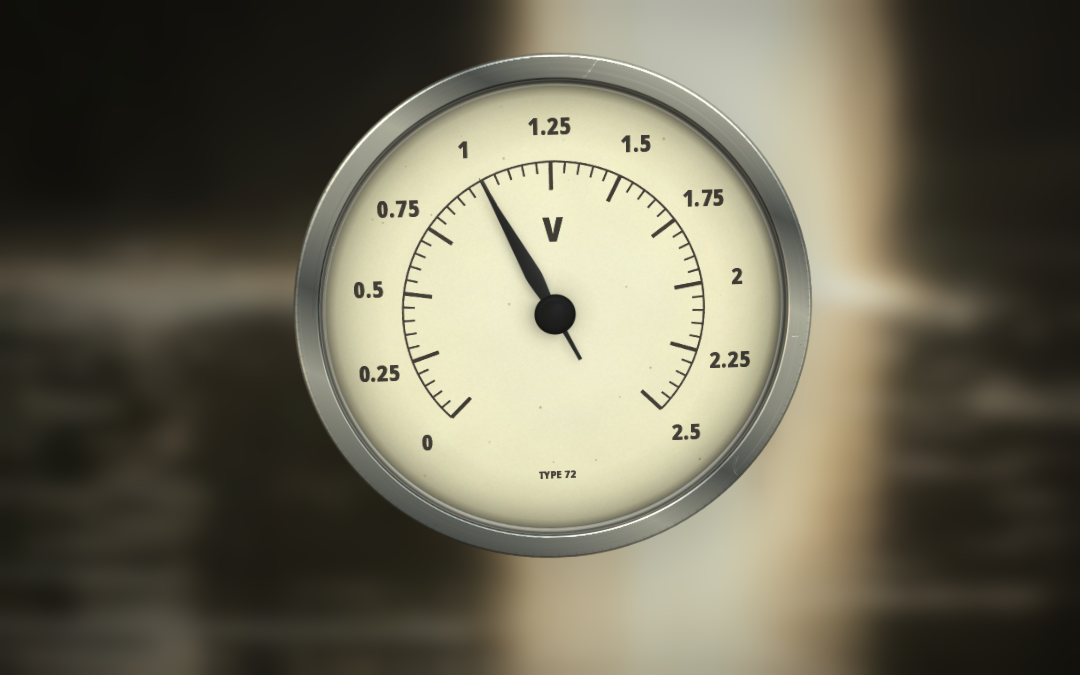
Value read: value=1 unit=V
